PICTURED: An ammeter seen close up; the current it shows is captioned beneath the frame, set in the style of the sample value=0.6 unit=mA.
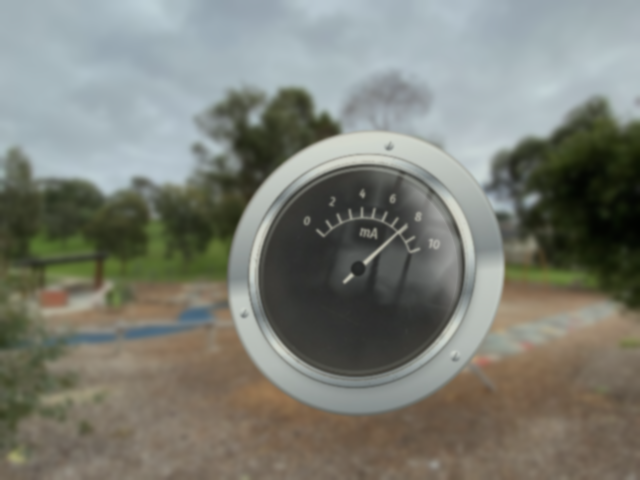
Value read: value=8 unit=mA
